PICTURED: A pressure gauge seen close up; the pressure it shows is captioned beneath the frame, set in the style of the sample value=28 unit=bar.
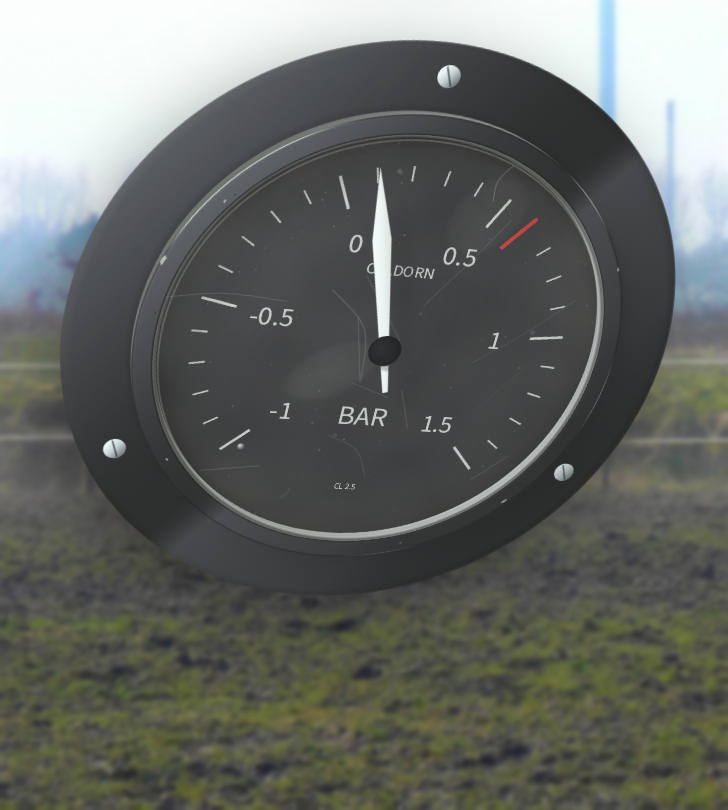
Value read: value=0.1 unit=bar
